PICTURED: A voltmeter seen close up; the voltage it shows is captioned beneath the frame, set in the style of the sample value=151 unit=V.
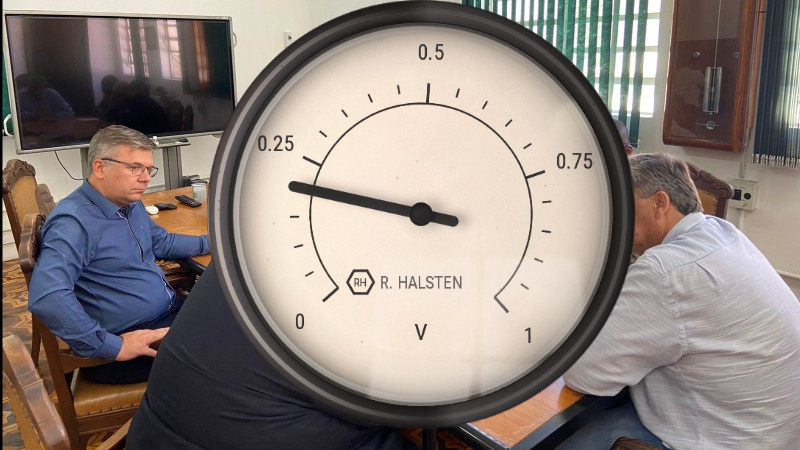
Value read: value=0.2 unit=V
